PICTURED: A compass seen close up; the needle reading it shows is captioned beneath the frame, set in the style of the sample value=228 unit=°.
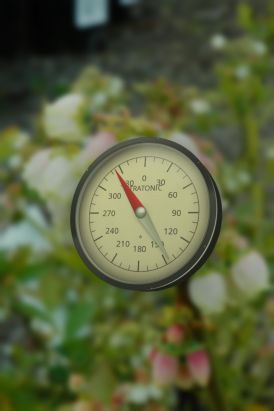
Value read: value=325 unit=°
